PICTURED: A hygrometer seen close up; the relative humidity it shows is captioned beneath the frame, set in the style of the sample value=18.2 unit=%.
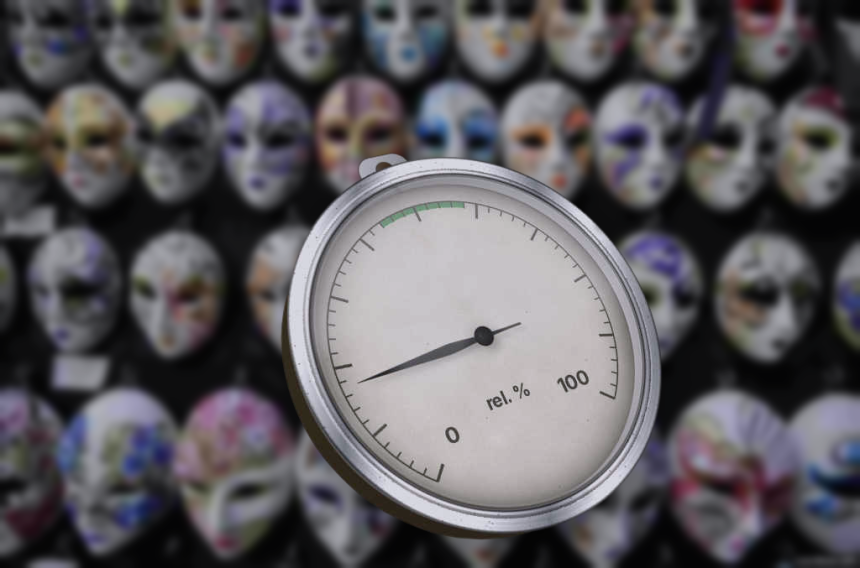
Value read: value=17 unit=%
